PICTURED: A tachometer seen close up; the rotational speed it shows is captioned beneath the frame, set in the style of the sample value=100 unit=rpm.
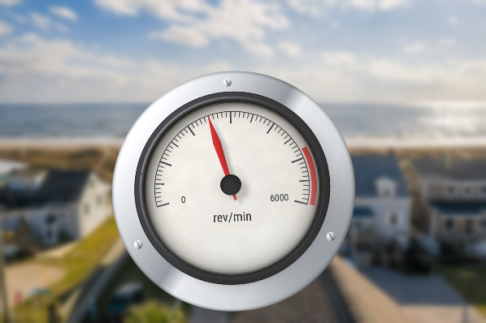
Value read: value=2500 unit=rpm
